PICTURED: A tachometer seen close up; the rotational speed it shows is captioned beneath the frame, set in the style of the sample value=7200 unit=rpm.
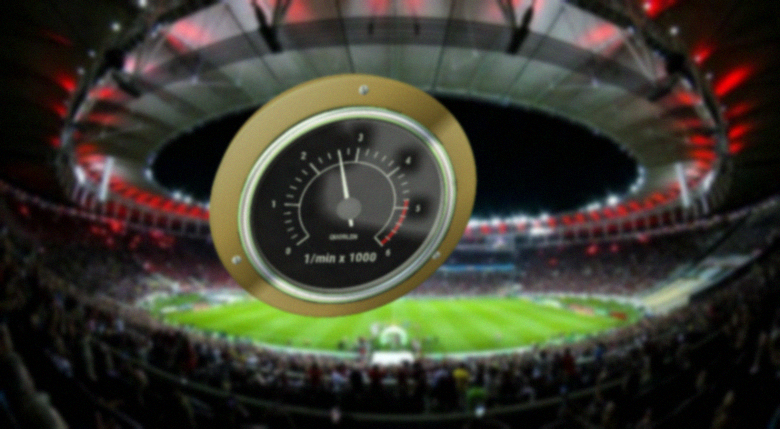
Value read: value=2600 unit=rpm
